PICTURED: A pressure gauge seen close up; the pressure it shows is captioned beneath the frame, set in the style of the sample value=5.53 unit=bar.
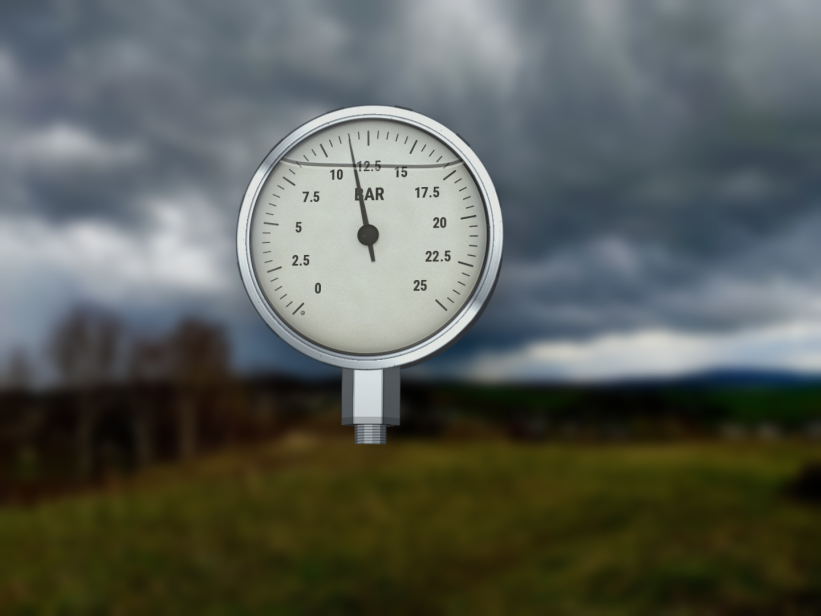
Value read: value=11.5 unit=bar
